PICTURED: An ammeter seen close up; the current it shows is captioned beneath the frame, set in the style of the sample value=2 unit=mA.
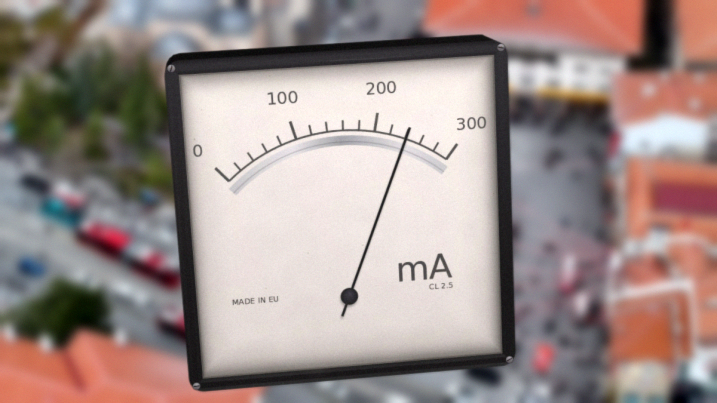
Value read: value=240 unit=mA
